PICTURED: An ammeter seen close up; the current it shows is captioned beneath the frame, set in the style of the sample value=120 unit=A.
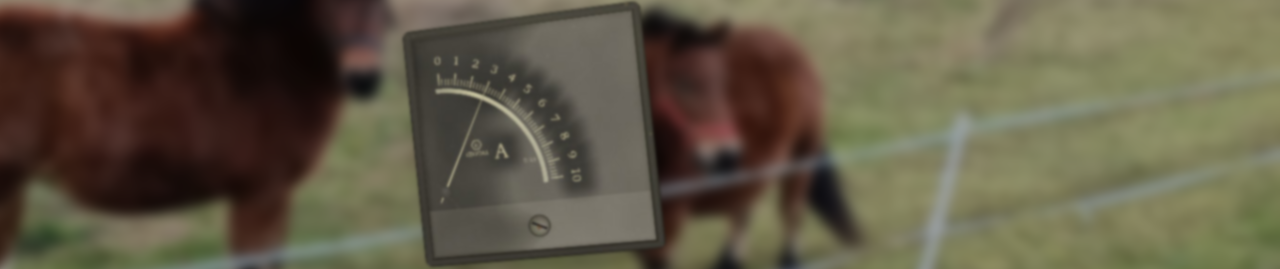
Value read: value=3 unit=A
